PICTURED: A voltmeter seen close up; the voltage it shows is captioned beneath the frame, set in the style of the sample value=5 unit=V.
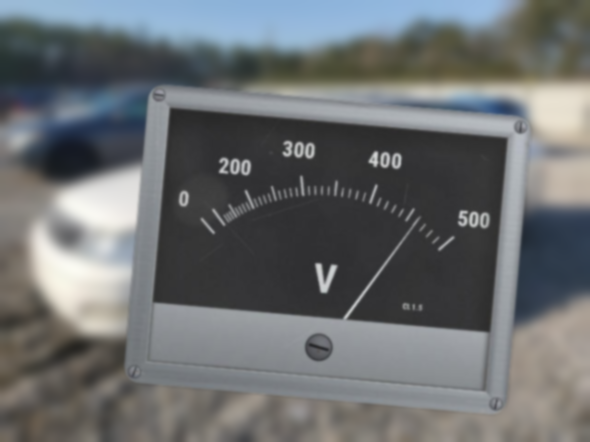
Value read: value=460 unit=V
